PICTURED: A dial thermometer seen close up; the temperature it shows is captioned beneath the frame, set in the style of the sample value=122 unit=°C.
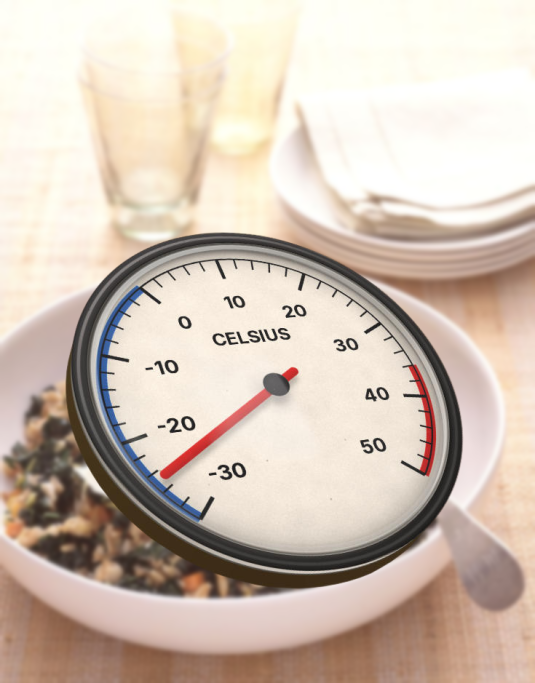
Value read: value=-25 unit=°C
